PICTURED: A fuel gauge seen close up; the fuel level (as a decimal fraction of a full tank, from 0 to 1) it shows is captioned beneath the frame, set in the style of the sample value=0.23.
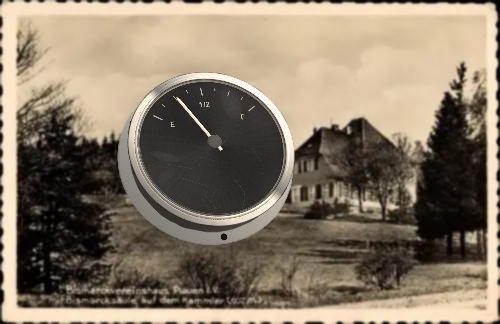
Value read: value=0.25
